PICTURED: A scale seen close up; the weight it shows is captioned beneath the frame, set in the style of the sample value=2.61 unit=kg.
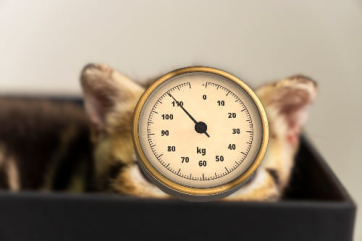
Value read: value=110 unit=kg
